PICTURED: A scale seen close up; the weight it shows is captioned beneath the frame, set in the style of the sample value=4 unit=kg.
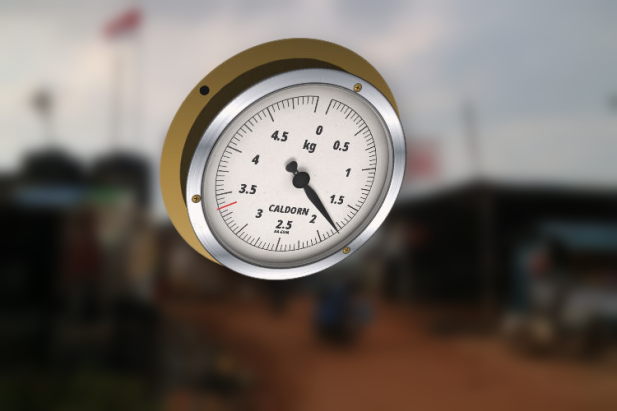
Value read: value=1.8 unit=kg
